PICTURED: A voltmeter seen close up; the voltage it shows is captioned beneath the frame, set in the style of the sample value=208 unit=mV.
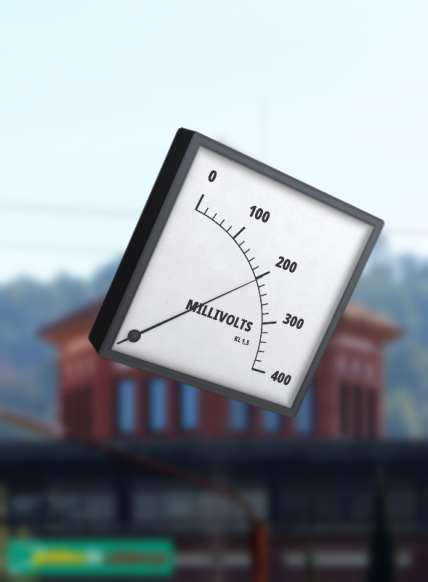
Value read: value=200 unit=mV
